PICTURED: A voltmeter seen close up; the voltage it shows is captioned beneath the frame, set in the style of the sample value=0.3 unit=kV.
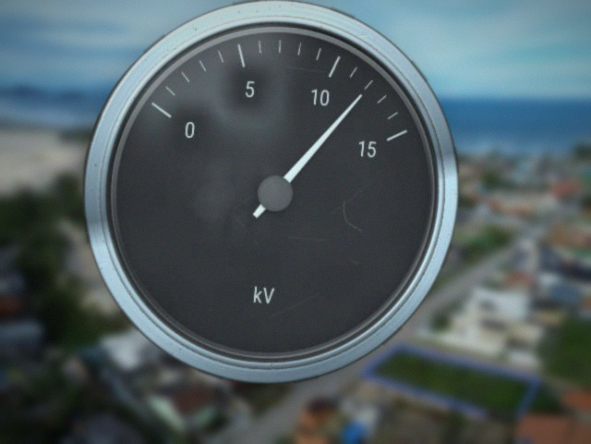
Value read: value=12 unit=kV
